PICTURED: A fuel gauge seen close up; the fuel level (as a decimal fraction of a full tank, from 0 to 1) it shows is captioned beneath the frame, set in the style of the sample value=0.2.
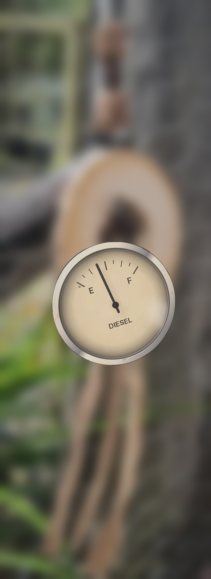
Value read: value=0.375
